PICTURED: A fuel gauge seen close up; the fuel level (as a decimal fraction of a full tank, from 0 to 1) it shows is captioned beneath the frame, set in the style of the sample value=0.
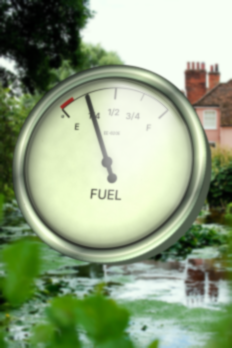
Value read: value=0.25
